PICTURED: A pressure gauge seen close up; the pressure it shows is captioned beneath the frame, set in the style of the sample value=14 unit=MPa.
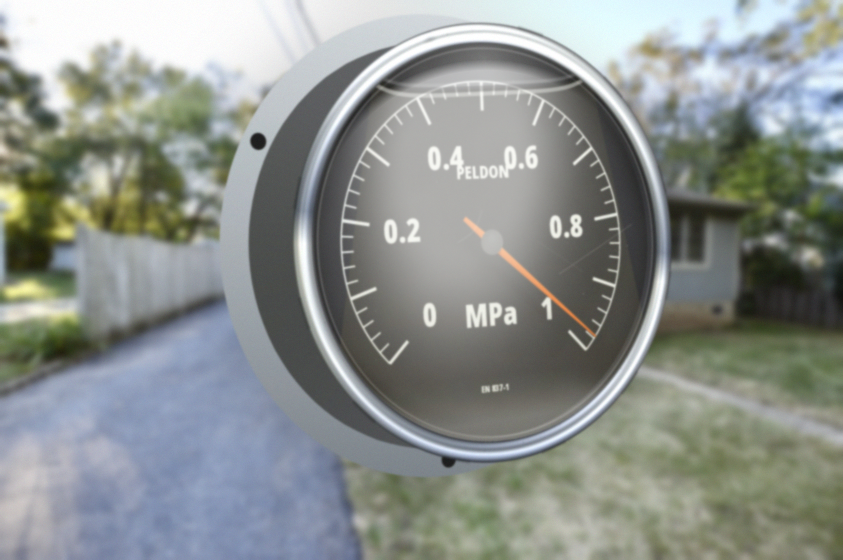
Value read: value=0.98 unit=MPa
